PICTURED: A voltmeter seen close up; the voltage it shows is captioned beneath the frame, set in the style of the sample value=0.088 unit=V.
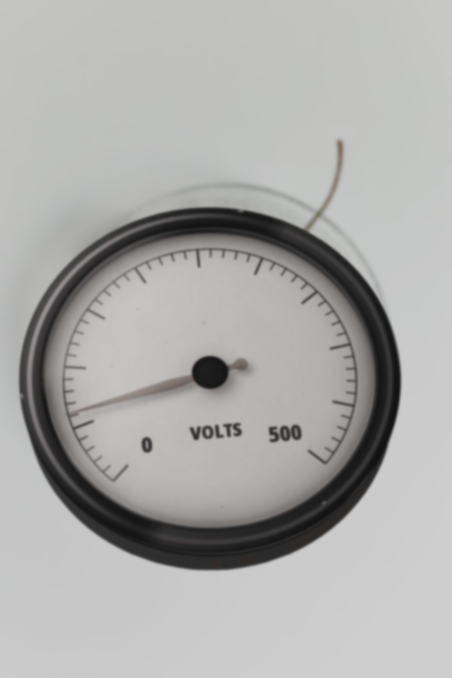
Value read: value=60 unit=V
